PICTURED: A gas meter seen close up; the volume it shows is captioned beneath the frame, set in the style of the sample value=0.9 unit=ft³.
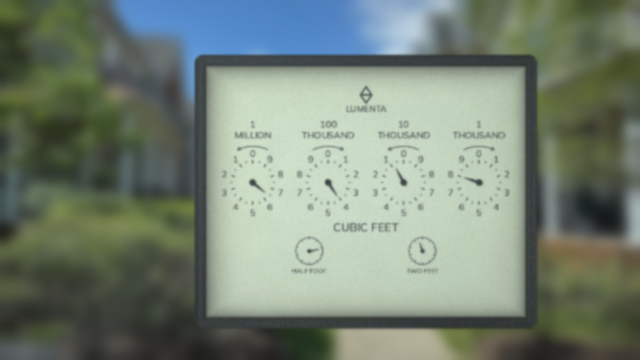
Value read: value=640800 unit=ft³
